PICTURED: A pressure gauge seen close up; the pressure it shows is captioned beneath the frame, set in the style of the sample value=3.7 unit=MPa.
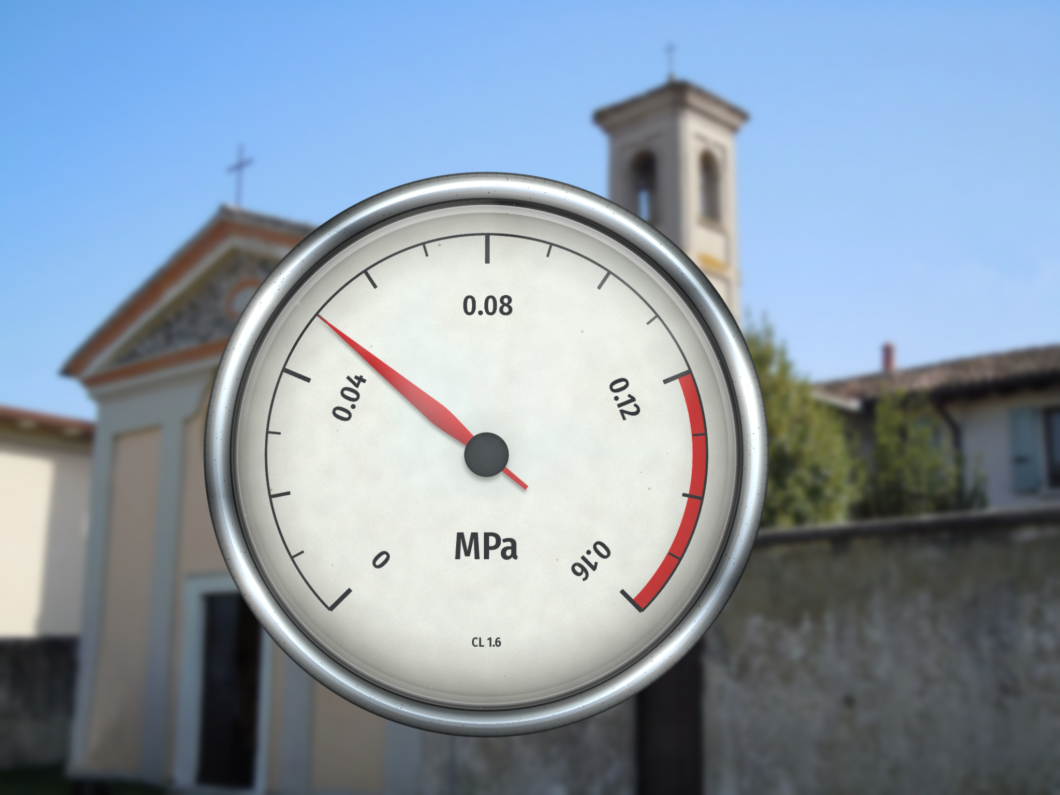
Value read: value=0.05 unit=MPa
